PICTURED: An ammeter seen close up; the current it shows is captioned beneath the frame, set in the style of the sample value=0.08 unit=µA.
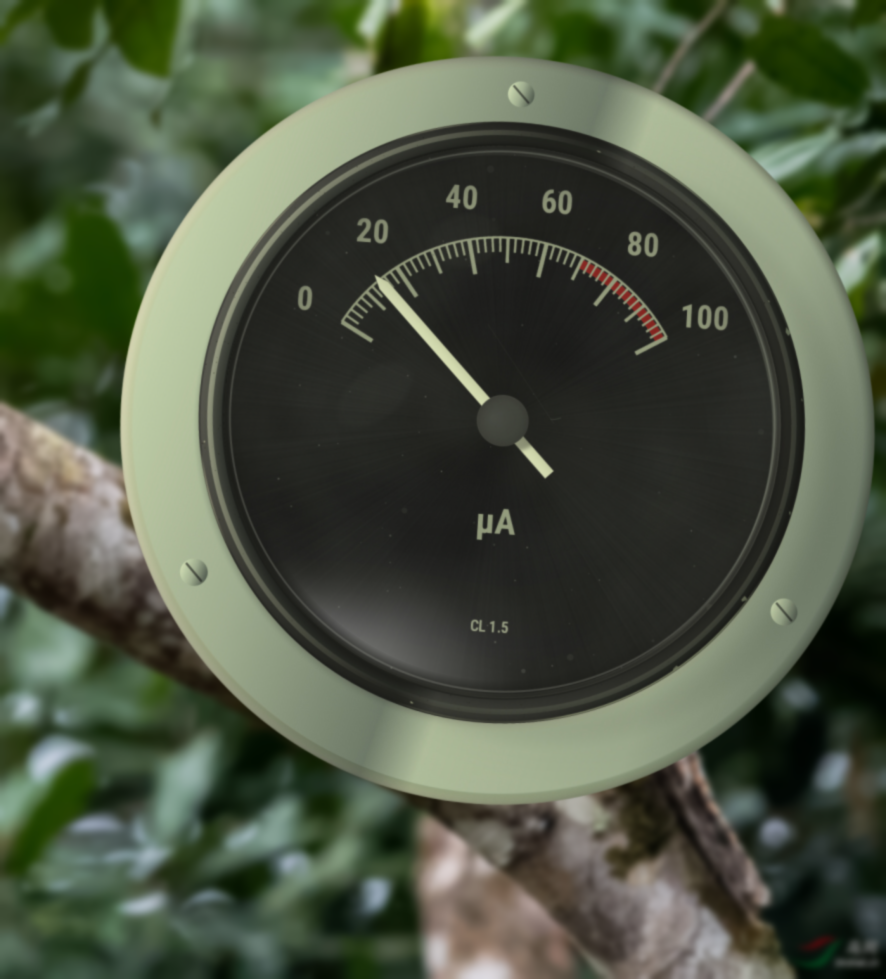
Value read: value=14 unit=µA
